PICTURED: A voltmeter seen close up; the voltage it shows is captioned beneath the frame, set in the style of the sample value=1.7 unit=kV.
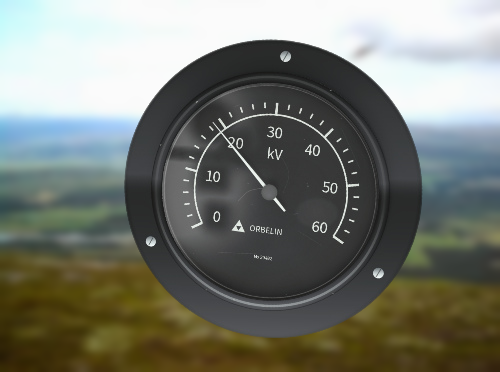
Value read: value=19 unit=kV
